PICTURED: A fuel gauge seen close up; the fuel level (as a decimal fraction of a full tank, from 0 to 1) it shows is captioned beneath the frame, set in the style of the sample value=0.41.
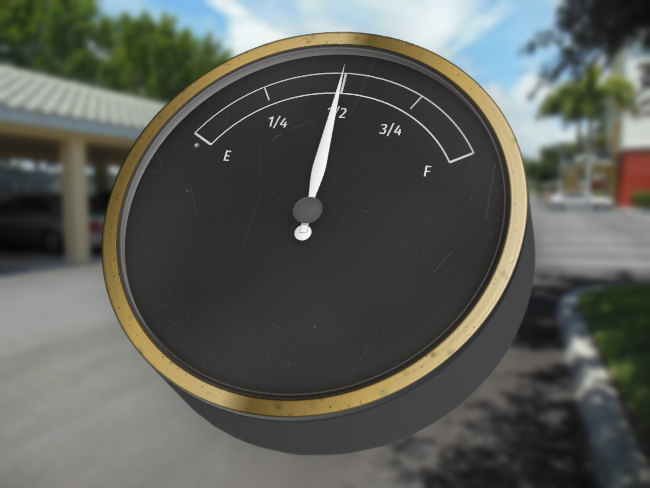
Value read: value=0.5
